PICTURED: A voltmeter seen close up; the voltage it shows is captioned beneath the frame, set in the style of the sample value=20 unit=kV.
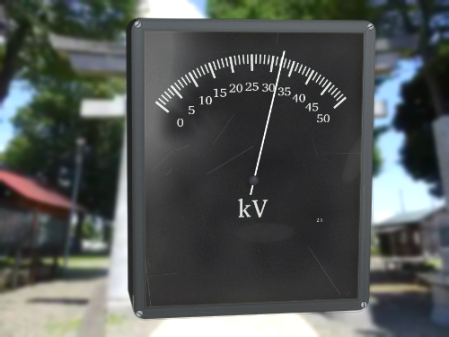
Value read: value=32 unit=kV
